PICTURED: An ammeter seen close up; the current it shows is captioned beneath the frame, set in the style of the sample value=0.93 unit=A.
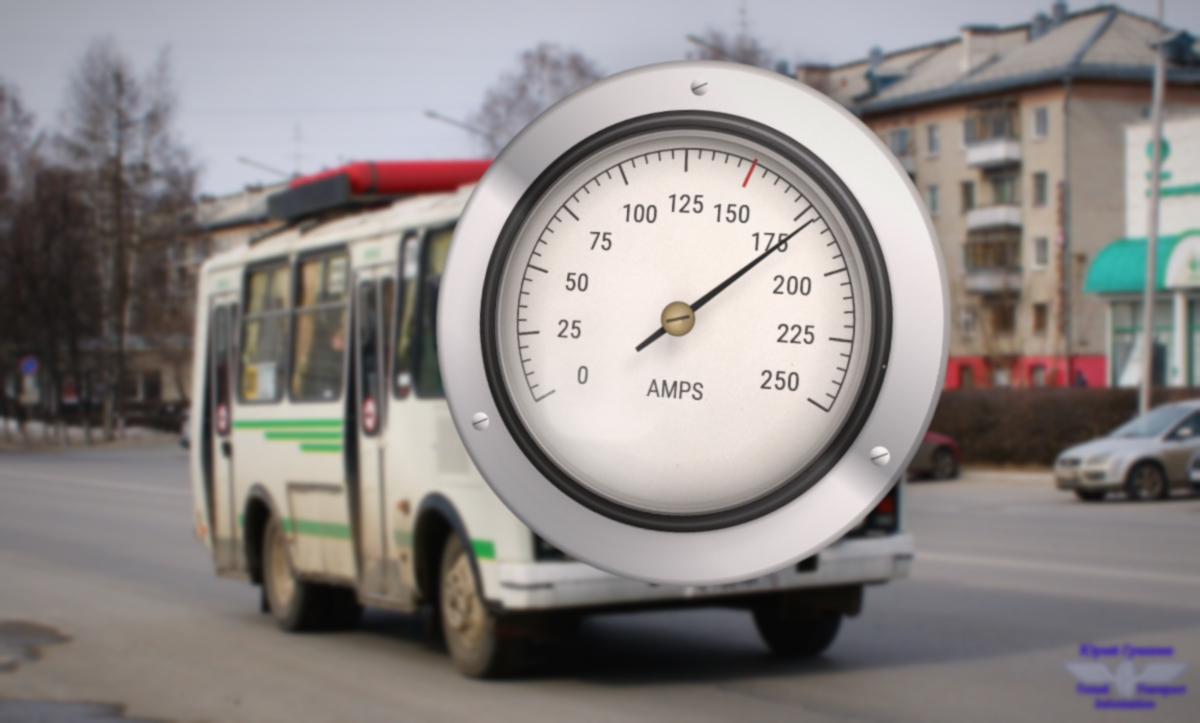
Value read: value=180 unit=A
